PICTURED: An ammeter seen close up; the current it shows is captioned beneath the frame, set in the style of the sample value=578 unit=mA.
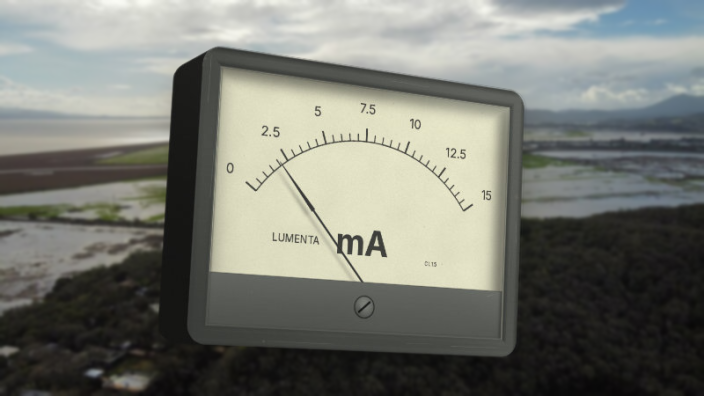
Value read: value=2 unit=mA
